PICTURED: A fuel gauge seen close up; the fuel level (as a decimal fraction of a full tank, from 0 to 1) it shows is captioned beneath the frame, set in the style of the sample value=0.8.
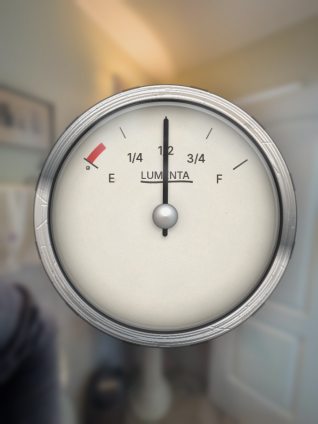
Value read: value=0.5
